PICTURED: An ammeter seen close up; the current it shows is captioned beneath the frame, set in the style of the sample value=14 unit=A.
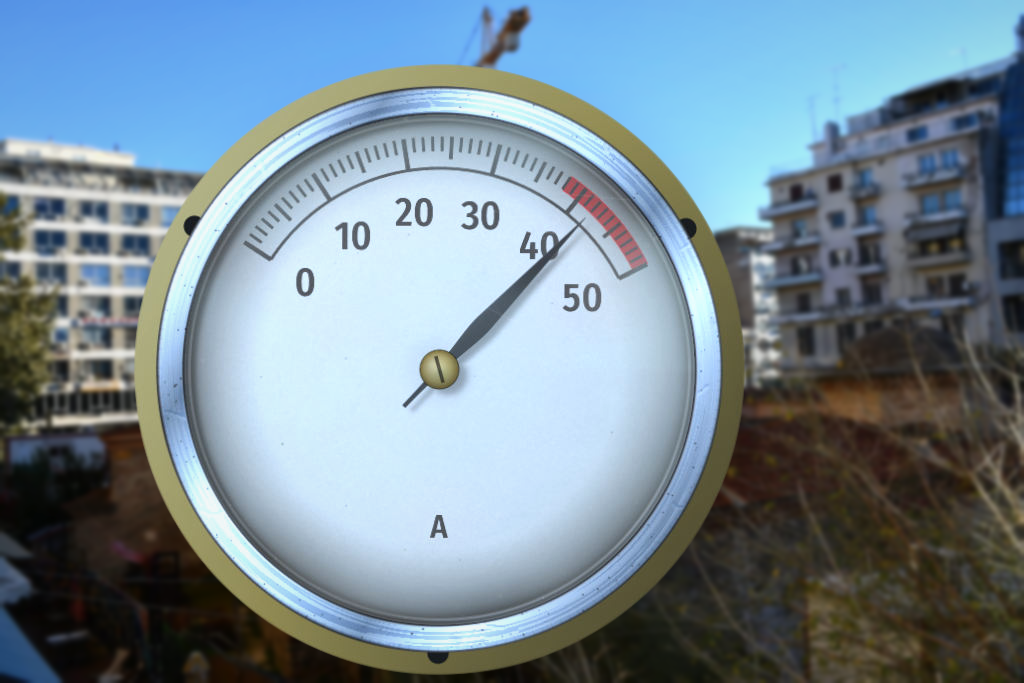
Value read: value=42 unit=A
